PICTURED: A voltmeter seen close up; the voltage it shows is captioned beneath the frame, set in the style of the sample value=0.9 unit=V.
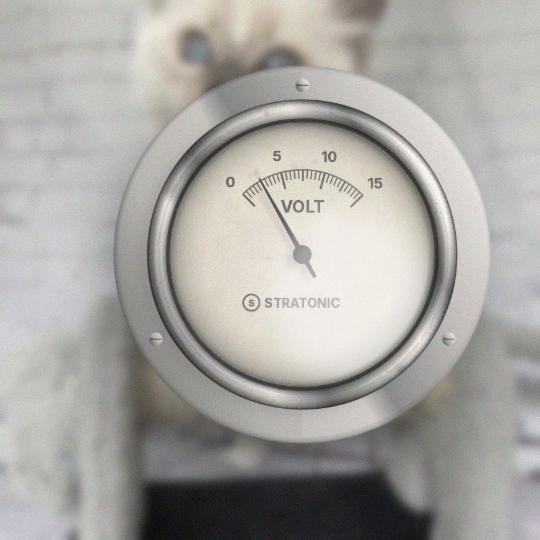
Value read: value=2.5 unit=V
